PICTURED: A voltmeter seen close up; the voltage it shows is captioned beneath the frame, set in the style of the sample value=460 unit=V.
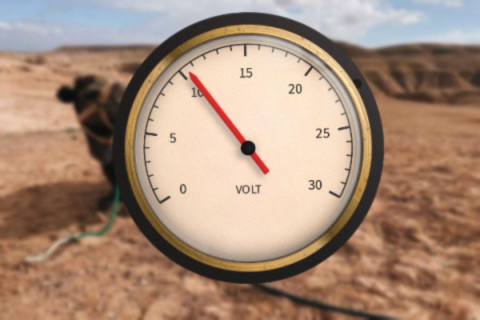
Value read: value=10.5 unit=V
